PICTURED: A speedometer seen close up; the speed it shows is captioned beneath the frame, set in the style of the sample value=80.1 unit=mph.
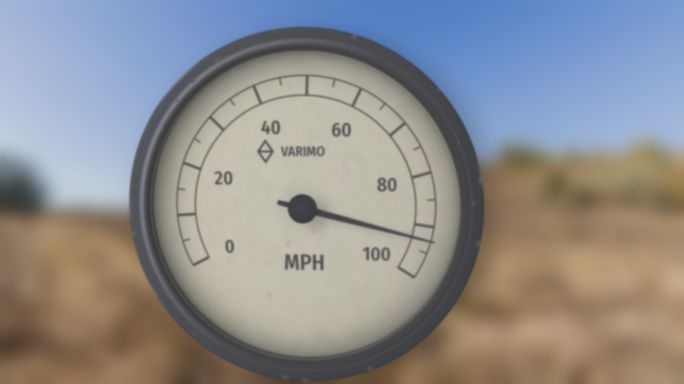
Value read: value=92.5 unit=mph
